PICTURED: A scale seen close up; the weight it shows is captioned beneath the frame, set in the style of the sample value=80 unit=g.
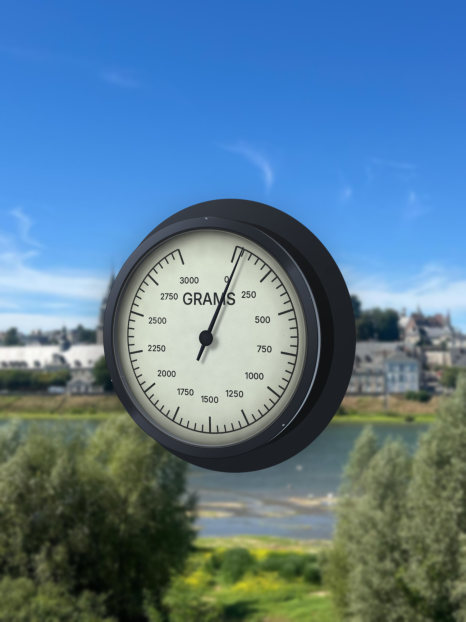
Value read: value=50 unit=g
